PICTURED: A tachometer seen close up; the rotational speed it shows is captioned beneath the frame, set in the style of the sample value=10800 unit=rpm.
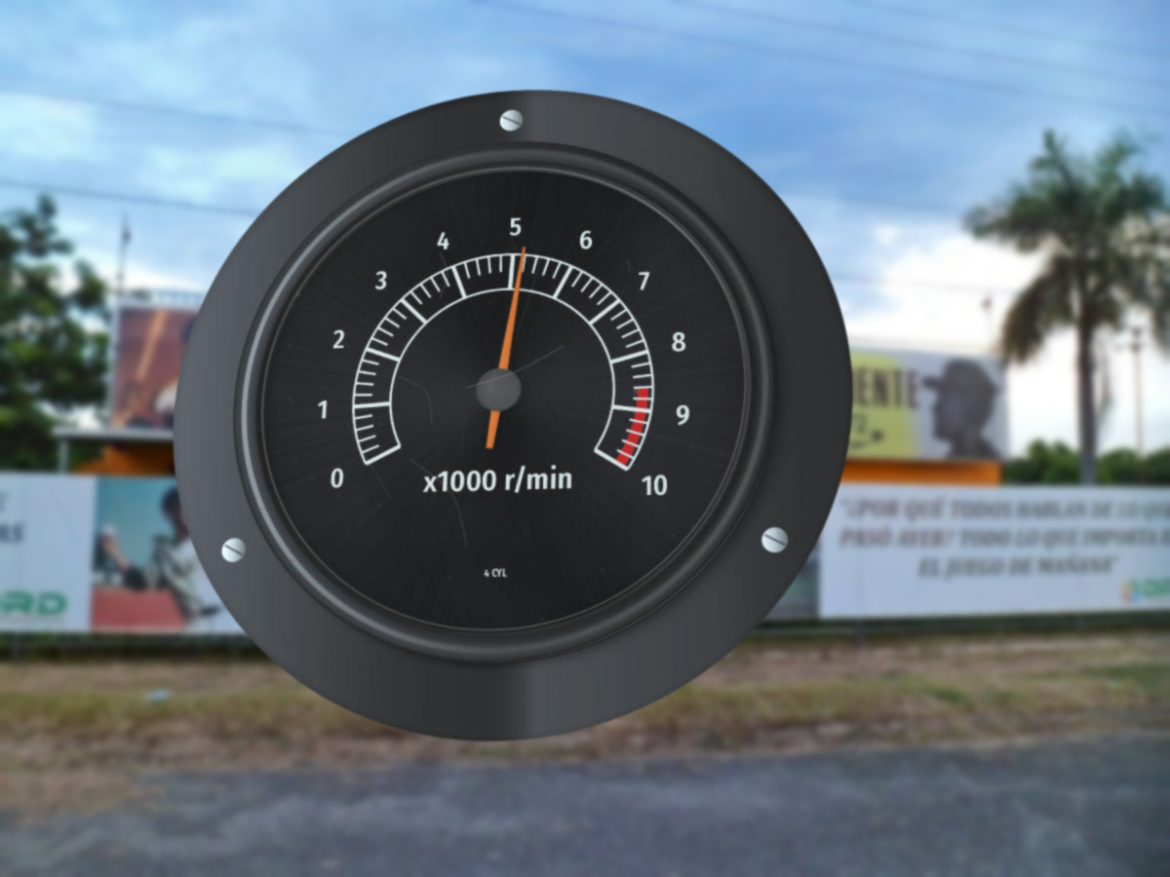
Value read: value=5200 unit=rpm
